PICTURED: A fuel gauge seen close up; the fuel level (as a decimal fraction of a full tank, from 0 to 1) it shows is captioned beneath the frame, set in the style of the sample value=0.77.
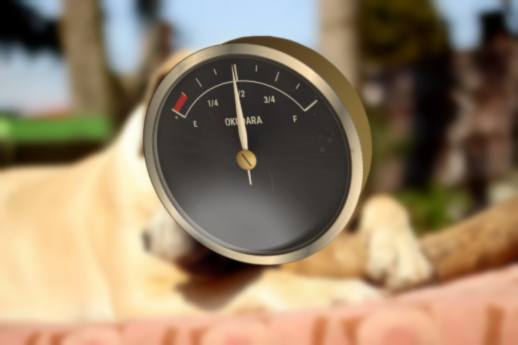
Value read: value=0.5
